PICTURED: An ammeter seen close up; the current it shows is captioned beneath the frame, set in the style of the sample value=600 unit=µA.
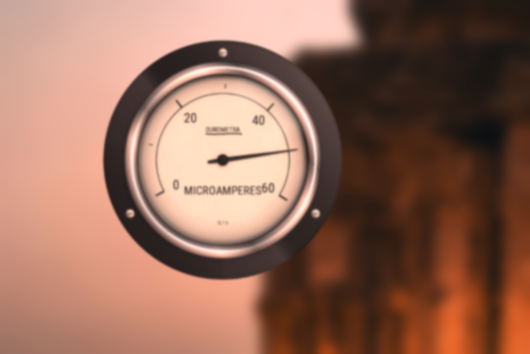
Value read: value=50 unit=µA
